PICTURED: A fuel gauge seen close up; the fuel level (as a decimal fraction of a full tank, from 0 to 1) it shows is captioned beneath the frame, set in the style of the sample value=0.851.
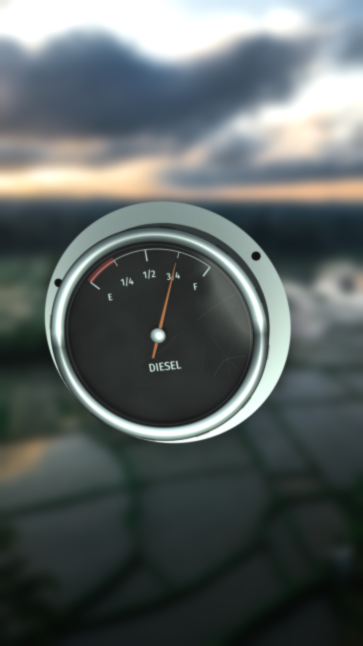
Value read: value=0.75
